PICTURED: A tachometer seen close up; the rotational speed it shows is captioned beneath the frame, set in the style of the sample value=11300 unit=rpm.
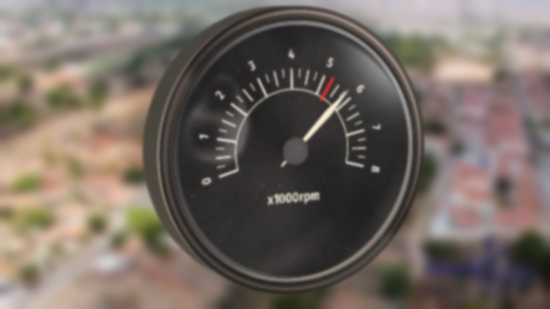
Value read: value=5750 unit=rpm
